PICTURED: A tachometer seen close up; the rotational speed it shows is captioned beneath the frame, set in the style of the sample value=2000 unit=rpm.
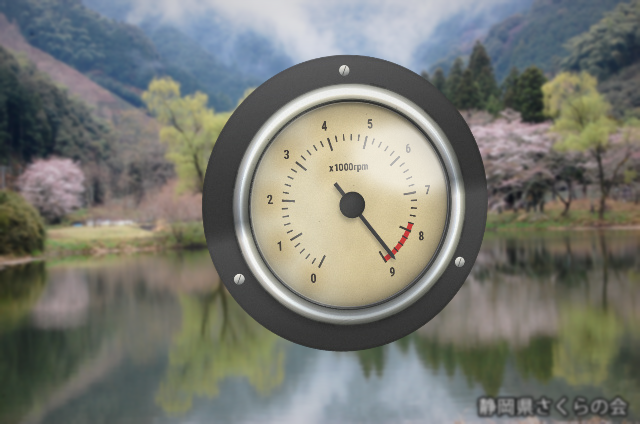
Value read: value=8800 unit=rpm
